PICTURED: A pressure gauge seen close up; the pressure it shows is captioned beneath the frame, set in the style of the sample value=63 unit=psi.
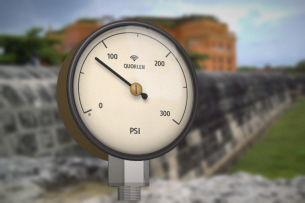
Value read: value=75 unit=psi
